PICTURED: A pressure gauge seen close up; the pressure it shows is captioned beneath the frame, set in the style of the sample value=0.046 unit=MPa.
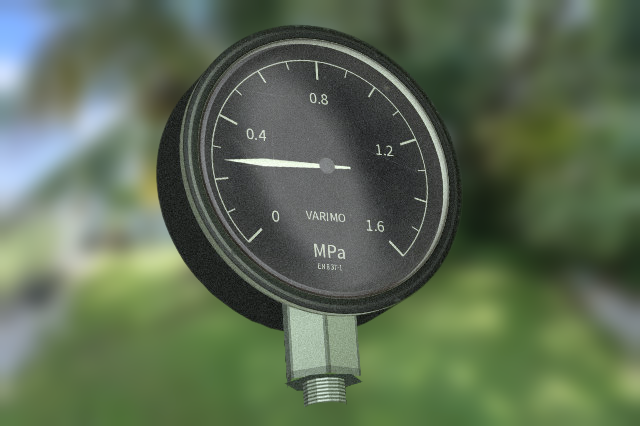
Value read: value=0.25 unit=MPa
